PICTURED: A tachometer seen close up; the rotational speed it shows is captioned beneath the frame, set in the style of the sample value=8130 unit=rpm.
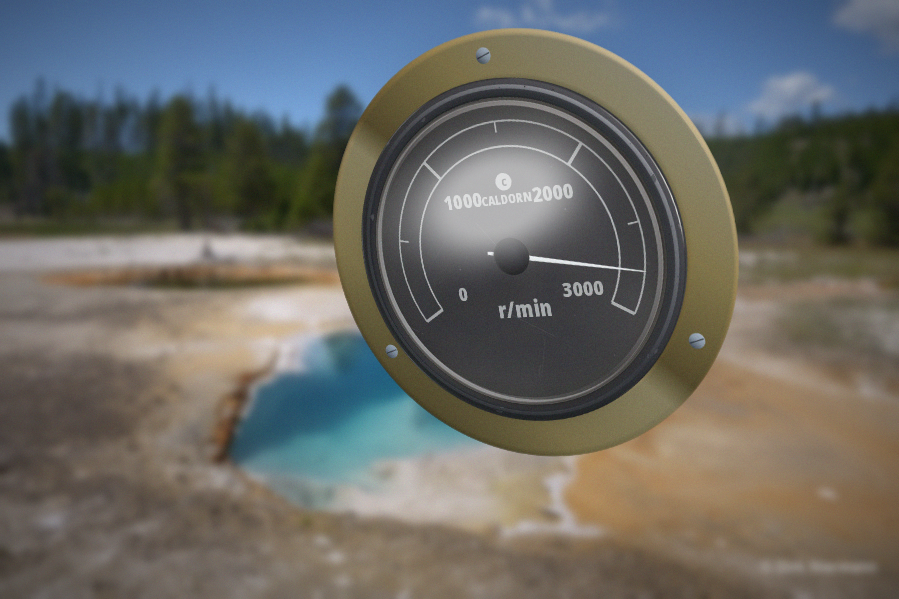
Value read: value=2750 unit=rpm
